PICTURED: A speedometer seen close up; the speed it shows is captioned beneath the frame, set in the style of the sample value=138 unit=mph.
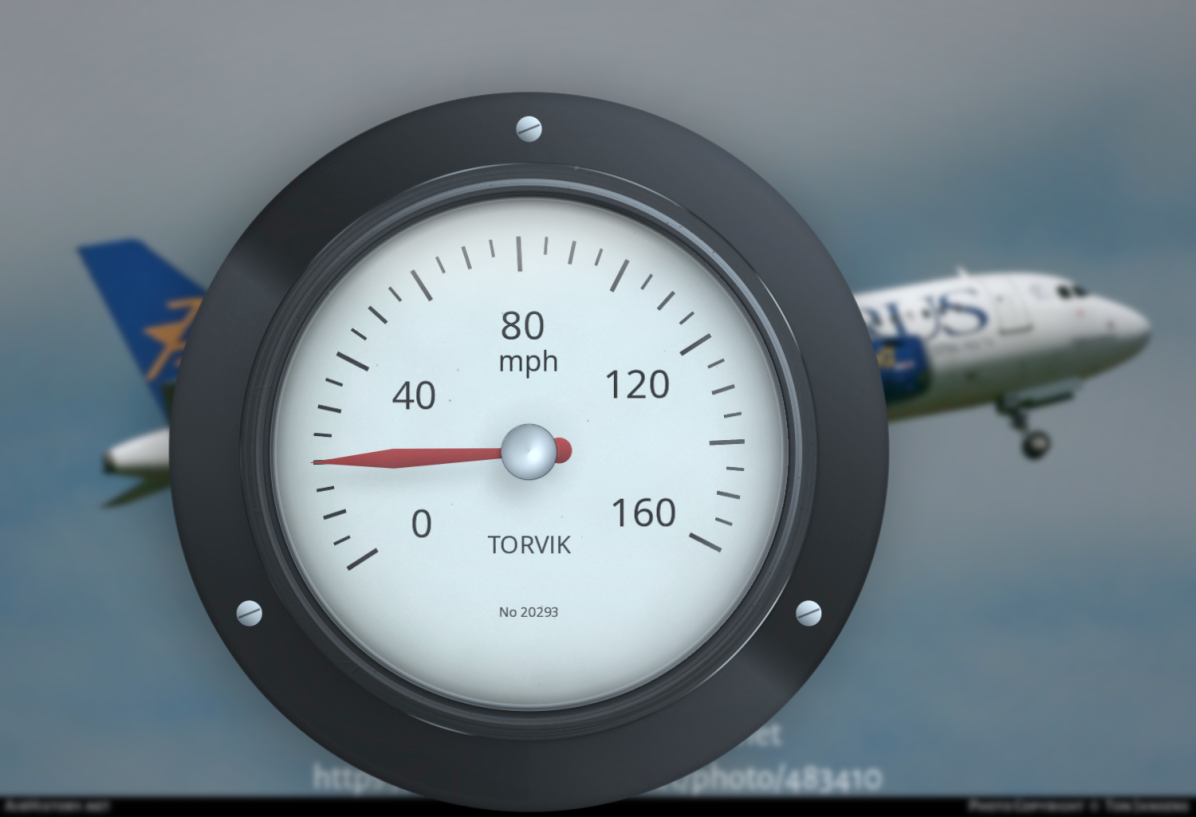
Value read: value=20 unit=mph
